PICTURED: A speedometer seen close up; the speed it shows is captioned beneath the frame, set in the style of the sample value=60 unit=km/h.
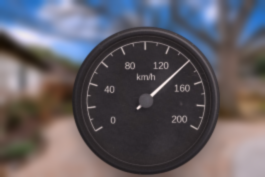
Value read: value=140 unit=km/h
